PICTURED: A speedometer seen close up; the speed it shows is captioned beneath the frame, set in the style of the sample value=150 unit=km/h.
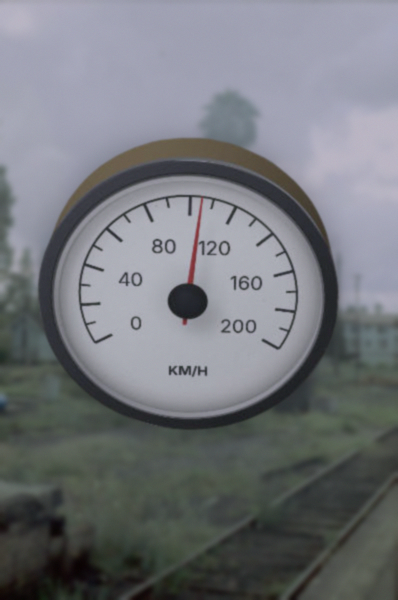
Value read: value=105 unit=km/h
